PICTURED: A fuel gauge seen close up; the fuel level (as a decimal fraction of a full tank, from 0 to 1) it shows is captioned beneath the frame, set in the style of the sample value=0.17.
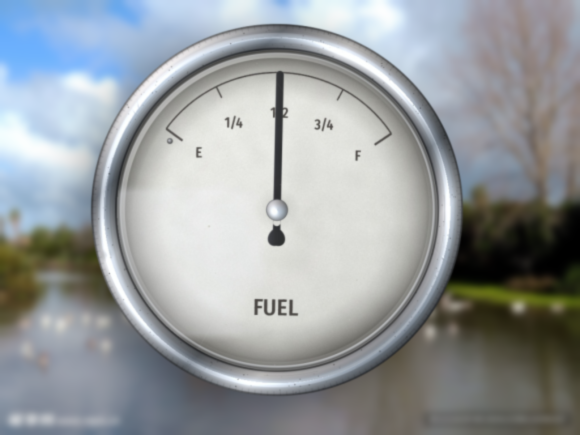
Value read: value=0.5
